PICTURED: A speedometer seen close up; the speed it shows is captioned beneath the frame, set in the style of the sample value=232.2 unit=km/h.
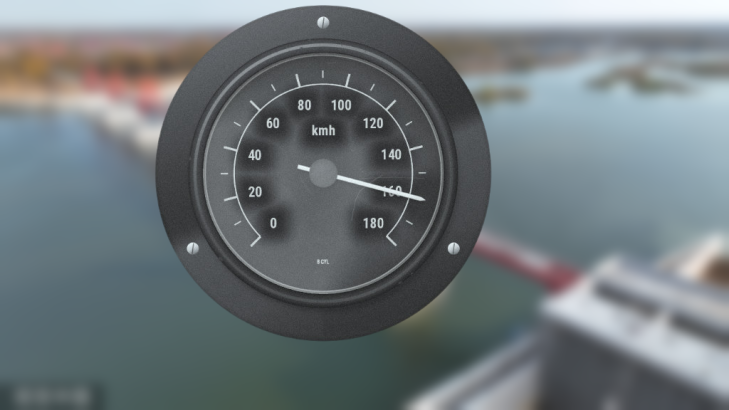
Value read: value=160 unit=km/h
